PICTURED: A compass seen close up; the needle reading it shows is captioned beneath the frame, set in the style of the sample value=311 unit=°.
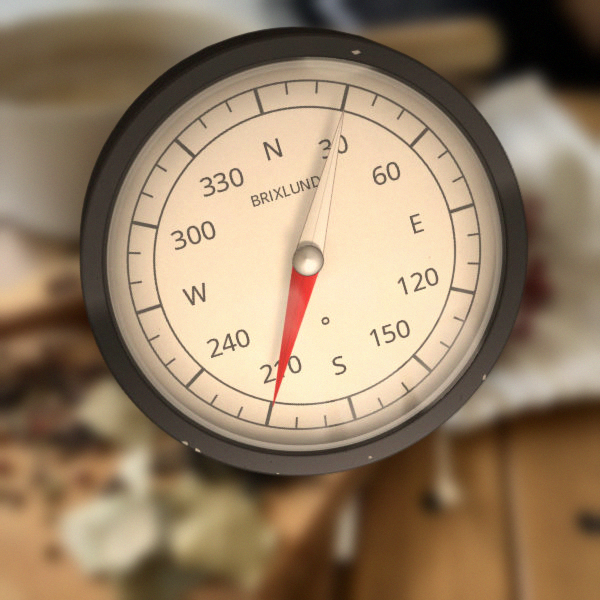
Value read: value=210 unit=°
